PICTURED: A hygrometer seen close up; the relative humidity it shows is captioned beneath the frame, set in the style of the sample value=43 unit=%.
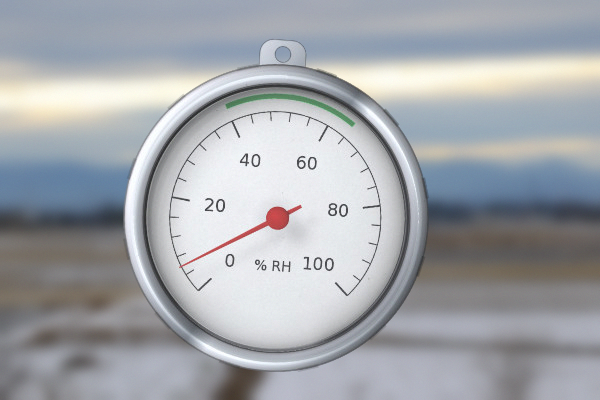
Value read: value=6 unit=%
